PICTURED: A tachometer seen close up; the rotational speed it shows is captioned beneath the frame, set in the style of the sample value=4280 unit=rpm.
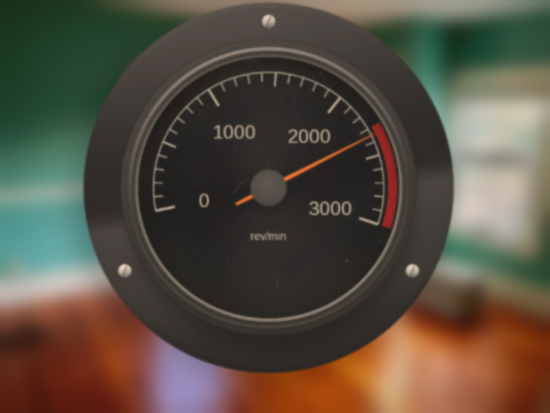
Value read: value=2350 unit=rpm
